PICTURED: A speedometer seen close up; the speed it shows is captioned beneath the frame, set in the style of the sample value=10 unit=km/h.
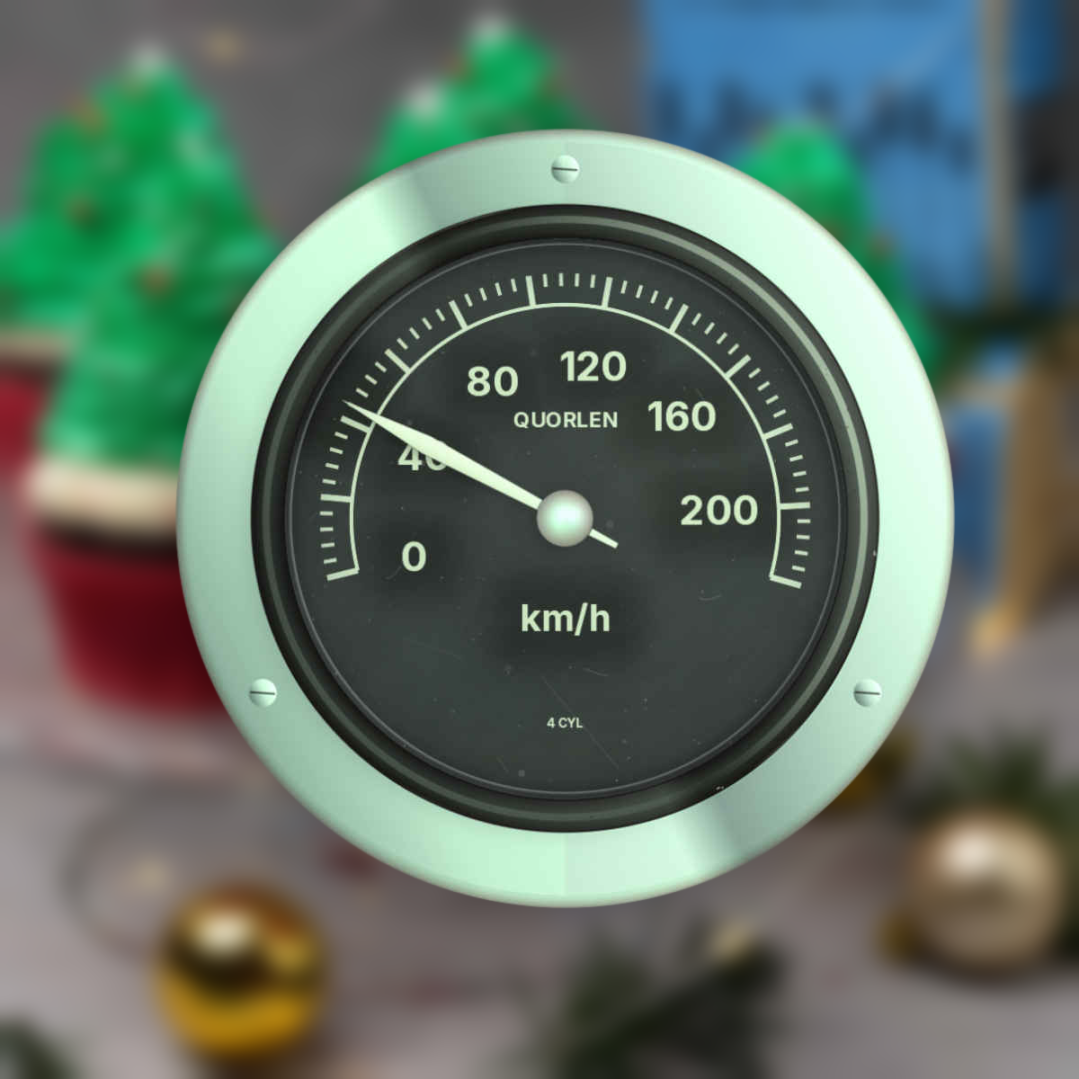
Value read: value=44 unit=km/h
